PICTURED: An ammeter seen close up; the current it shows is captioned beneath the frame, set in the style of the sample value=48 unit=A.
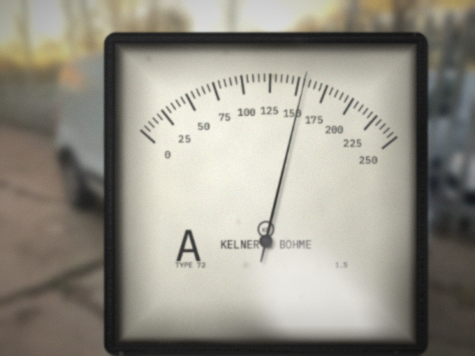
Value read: value=155 unit=A
